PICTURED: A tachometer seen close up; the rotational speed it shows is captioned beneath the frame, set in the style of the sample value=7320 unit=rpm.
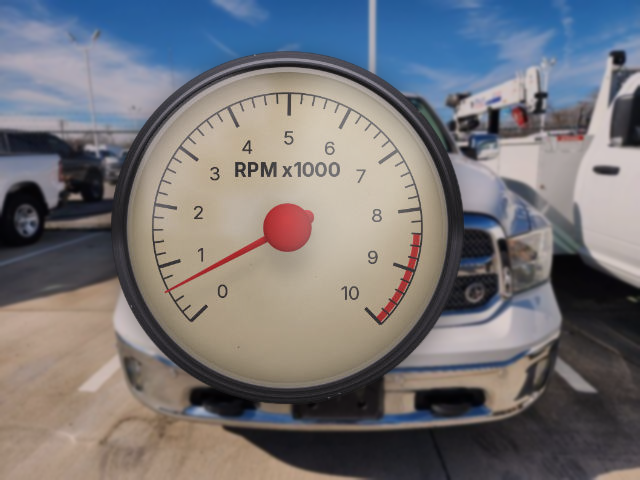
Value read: value=600 unit=rpm
